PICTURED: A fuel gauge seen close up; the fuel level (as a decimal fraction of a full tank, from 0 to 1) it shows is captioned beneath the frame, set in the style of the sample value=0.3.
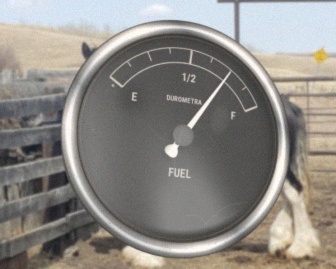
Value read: value=0.75
